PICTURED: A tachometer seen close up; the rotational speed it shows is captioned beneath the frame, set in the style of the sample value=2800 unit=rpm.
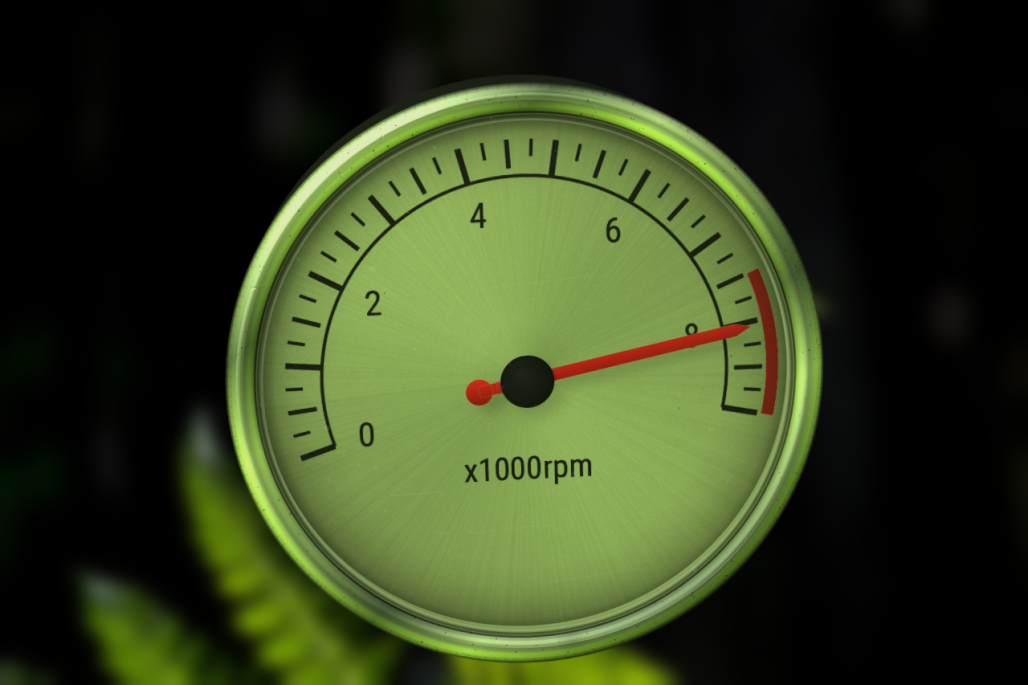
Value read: value=8000 unit=rpm
